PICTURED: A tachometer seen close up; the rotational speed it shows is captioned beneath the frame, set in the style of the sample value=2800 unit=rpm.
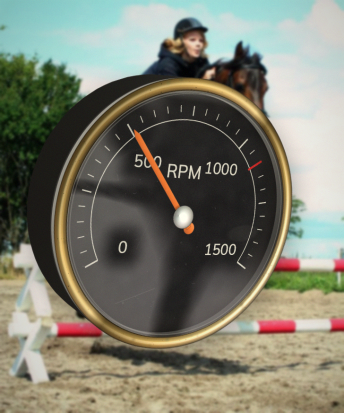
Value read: value=500 unit=rpm
